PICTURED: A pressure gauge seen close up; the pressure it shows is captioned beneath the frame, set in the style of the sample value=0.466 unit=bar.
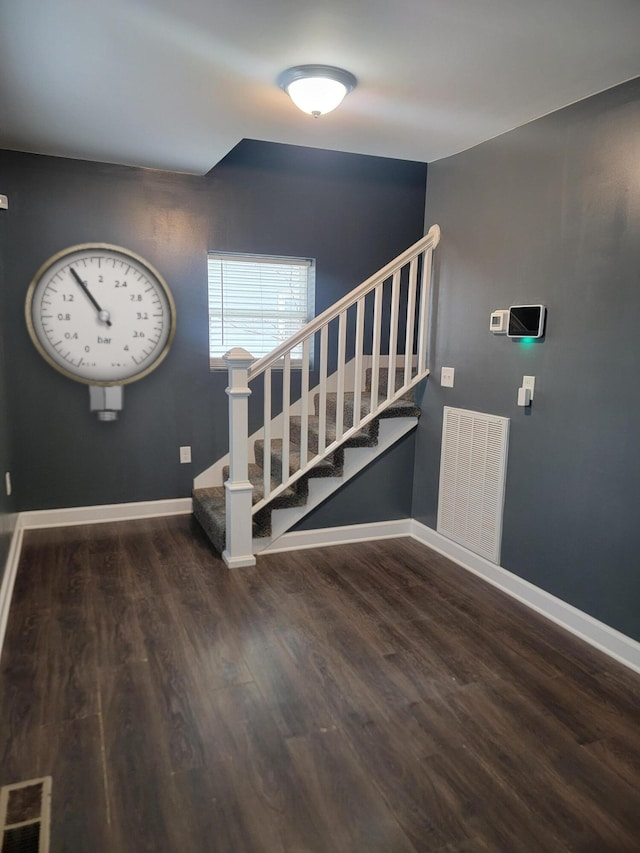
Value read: value=1.6 unit=bar
